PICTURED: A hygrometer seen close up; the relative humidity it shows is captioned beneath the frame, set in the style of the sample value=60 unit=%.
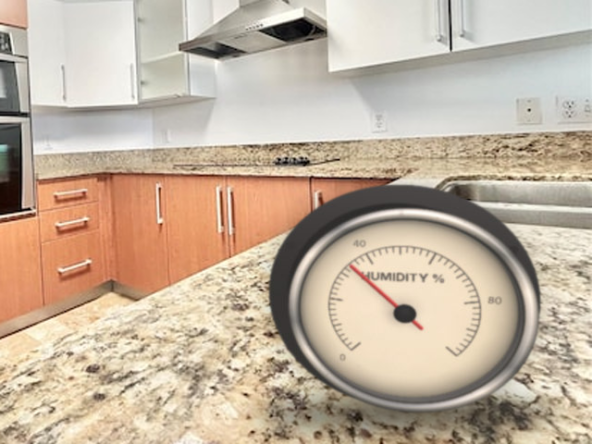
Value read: value=34 unit=%
